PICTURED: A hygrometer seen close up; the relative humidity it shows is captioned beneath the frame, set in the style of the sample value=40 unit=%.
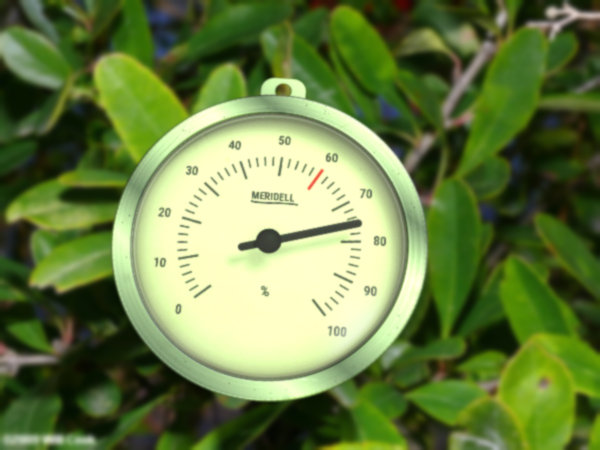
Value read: value=76 unit=%
